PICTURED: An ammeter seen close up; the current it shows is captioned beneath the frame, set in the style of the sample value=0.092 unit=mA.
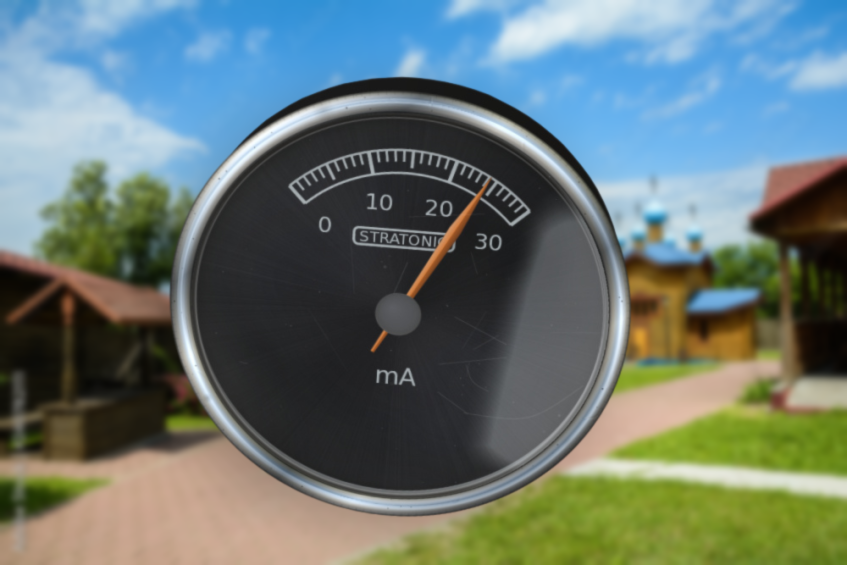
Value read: value=24 unit=mA
